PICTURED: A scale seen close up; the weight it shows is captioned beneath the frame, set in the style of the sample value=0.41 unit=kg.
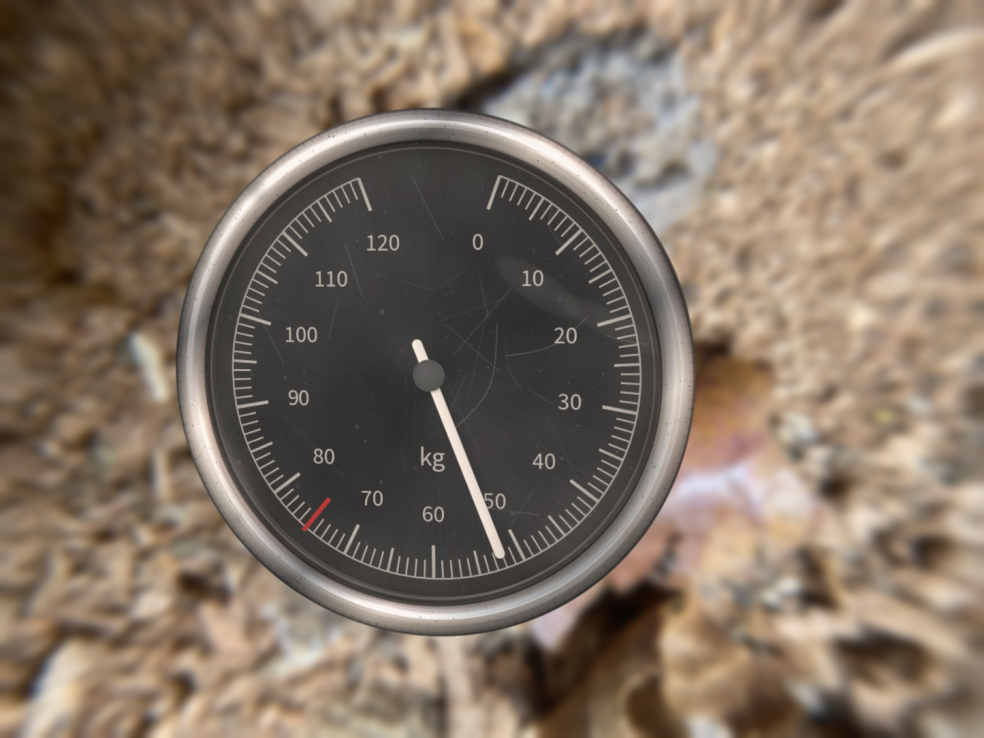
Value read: value=52 unit=kg
